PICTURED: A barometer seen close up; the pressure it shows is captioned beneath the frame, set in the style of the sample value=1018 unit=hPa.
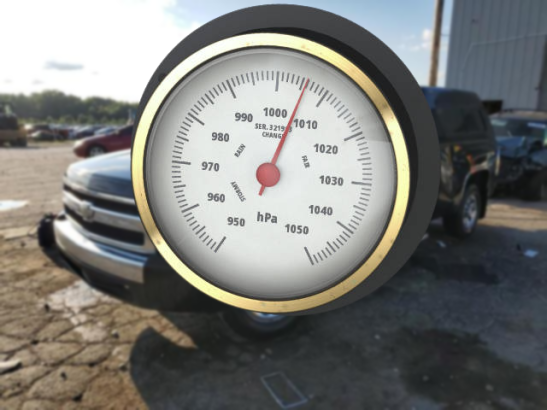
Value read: value=1006 unit=hPa
